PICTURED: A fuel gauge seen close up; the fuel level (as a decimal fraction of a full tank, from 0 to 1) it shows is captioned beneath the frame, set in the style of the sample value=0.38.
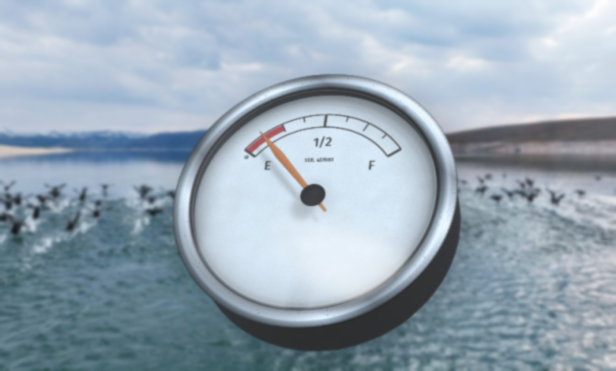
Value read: value=0.125
